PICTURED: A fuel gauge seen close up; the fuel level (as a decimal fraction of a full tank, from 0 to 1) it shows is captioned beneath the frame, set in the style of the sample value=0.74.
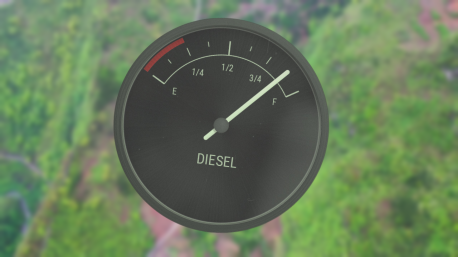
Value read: value=0.875
